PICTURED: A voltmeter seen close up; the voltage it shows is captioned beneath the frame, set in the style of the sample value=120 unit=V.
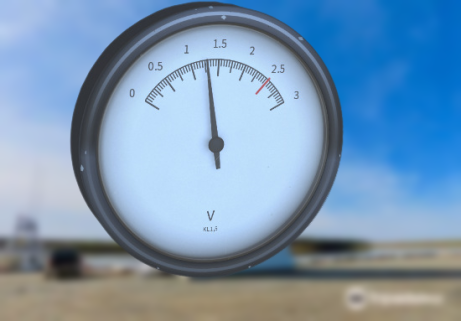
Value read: value=1.25 unit=V
